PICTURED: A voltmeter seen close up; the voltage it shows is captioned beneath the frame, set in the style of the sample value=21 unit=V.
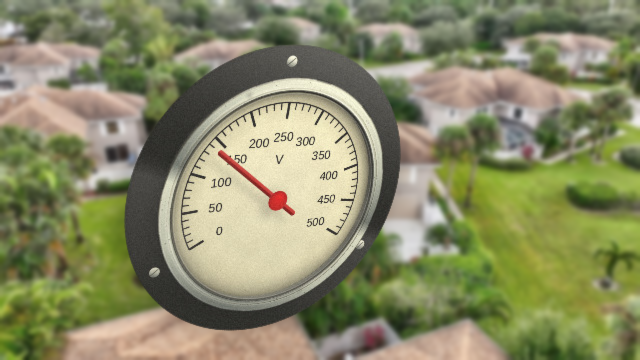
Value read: value=140 unit=V
